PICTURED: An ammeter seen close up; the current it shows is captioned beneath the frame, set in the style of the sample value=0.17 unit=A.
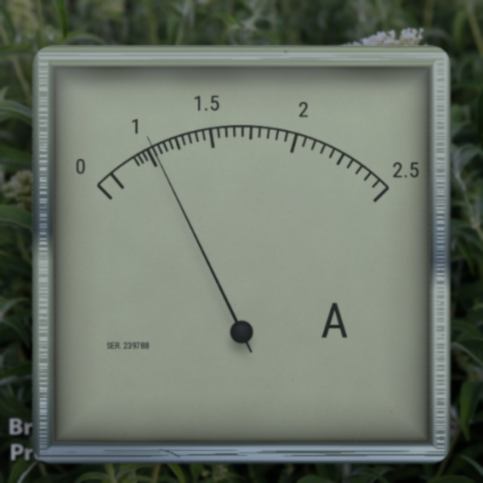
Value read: value=1.05 unit=A
